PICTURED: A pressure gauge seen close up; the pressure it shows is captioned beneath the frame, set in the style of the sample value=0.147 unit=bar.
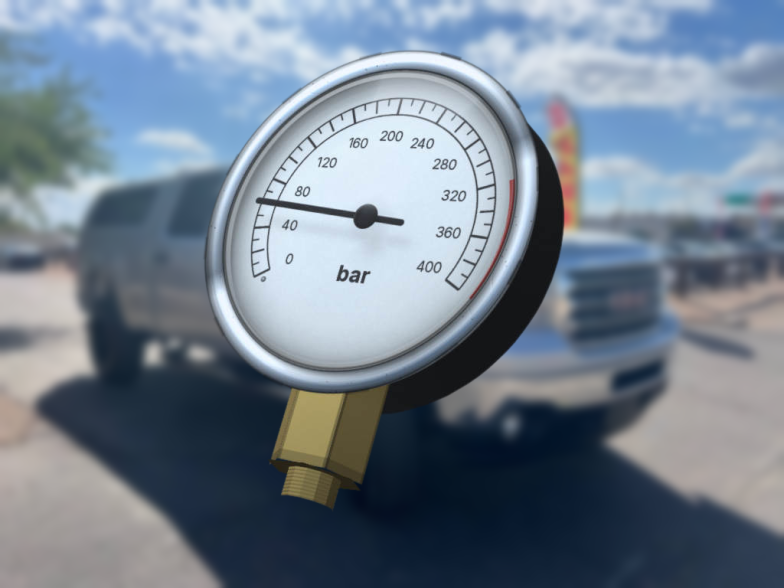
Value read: value=60 unit=bar
